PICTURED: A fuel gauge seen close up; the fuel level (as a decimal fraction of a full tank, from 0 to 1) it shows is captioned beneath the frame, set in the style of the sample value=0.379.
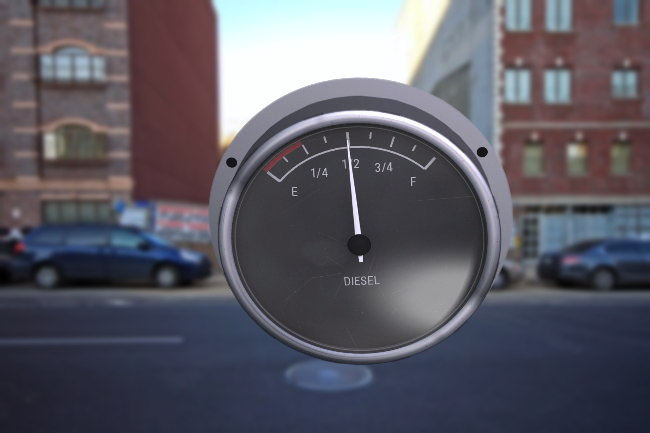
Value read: value=0.5
